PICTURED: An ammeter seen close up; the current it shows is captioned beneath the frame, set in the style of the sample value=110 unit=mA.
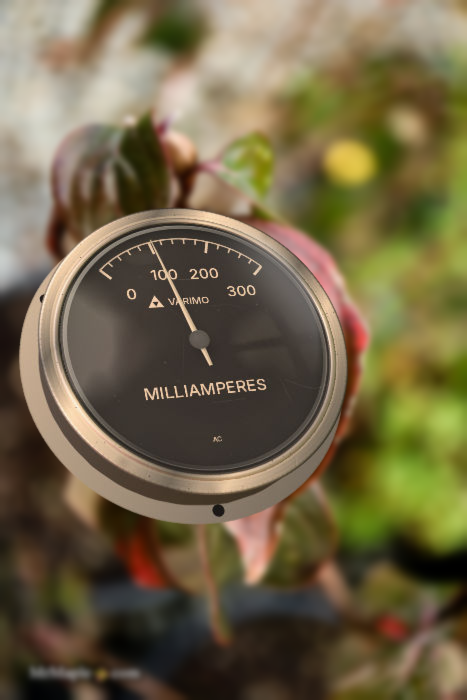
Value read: value=100 unit=mA
